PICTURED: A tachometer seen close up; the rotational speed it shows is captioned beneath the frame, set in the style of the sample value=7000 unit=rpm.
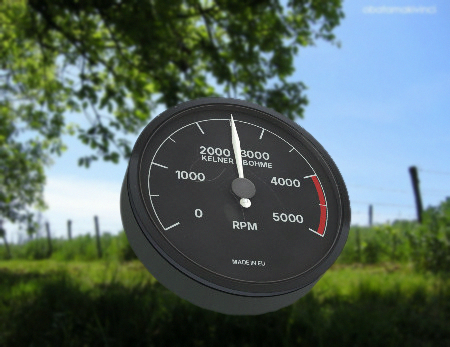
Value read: value=2500 unit=rpm
